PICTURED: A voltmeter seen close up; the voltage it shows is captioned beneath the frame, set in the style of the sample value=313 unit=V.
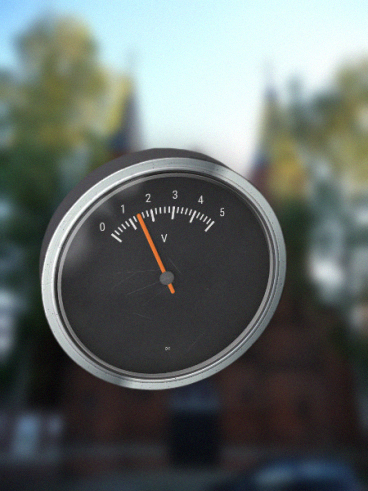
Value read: value=1.4 unit=V
